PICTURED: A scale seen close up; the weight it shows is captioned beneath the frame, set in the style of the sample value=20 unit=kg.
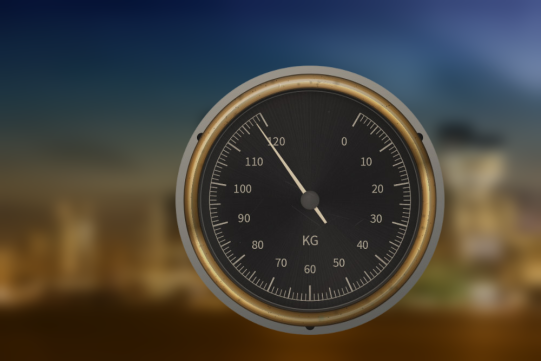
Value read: value=118 unit=kg
